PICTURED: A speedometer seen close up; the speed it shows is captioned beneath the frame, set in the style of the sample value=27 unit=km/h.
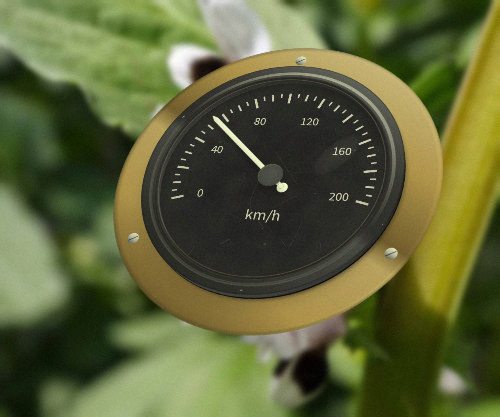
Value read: value=55 unit=km/h
